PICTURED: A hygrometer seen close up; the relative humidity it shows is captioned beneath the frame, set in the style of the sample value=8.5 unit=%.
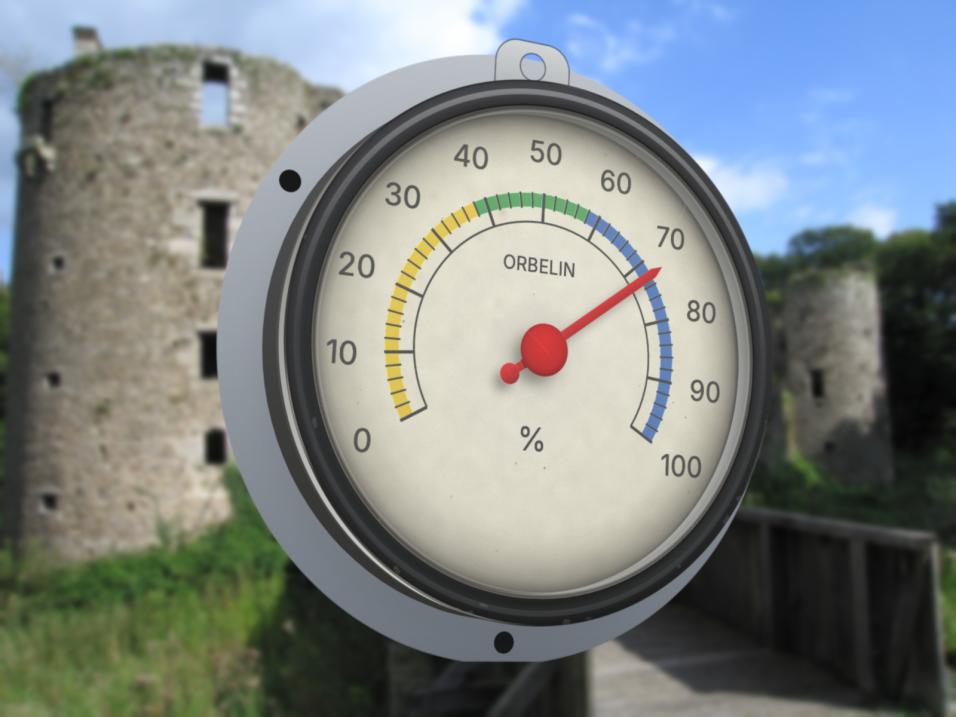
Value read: value=72 unit=%
